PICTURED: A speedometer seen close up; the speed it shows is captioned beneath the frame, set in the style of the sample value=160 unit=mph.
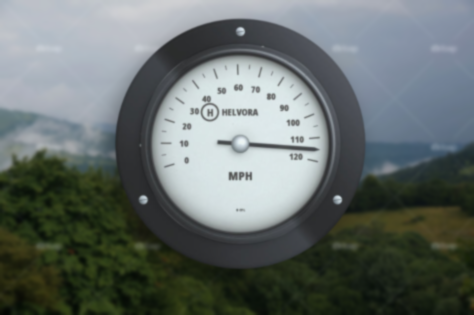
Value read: value=115 unit=mph
